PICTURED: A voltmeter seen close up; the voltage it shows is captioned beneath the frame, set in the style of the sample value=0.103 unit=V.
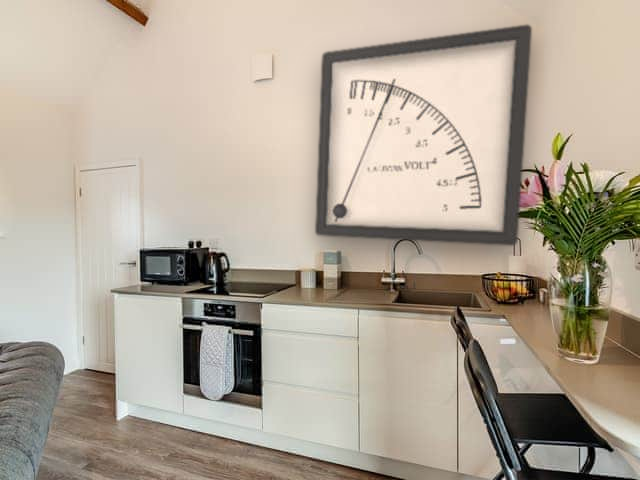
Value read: value=2 unit=V
